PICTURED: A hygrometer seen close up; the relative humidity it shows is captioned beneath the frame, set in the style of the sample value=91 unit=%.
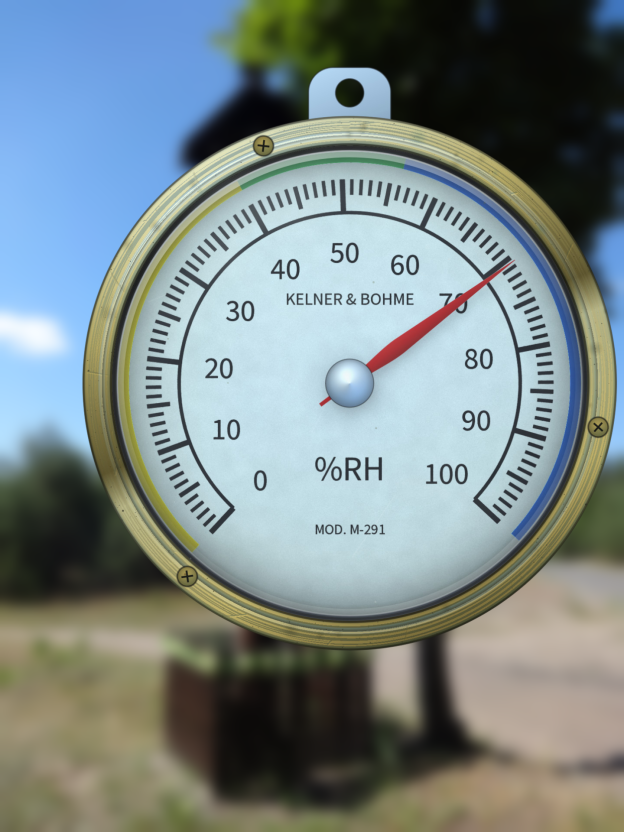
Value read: value=70.5 unit=%
